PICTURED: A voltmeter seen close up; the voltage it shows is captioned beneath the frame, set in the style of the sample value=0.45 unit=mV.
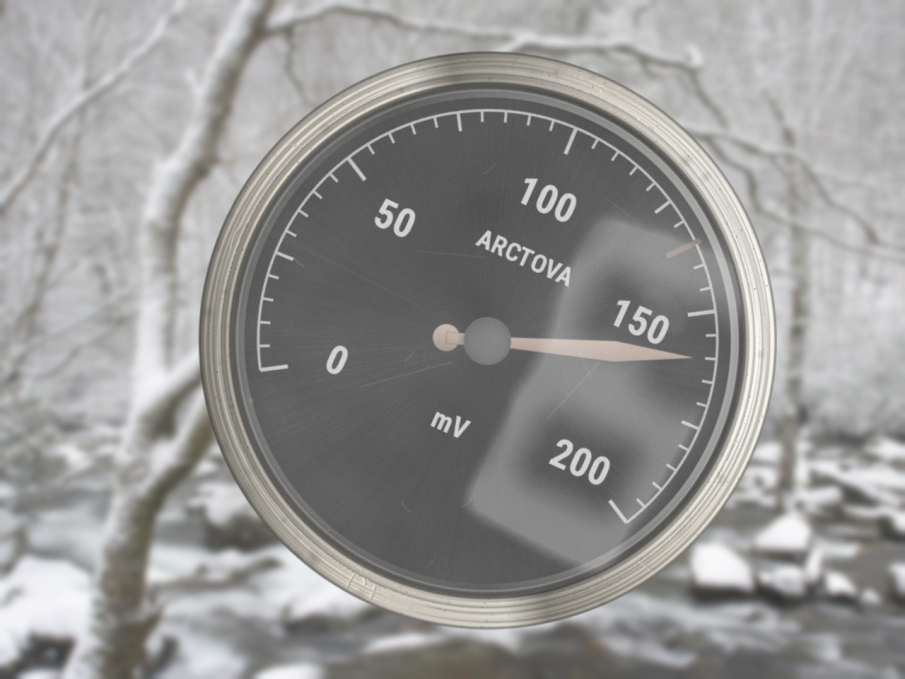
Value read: value=160 unit=mV
